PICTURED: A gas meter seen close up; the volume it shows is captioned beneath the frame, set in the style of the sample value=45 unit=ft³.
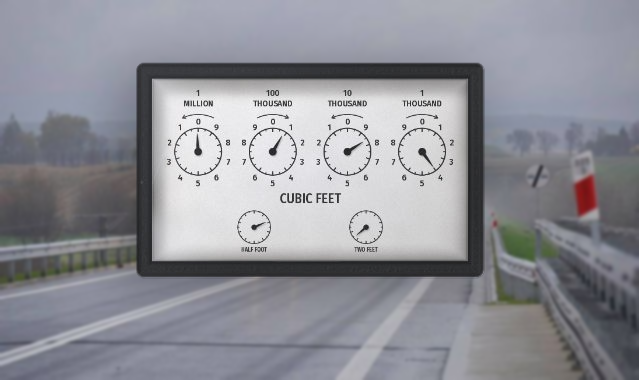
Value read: value=8400 unit=ft³
